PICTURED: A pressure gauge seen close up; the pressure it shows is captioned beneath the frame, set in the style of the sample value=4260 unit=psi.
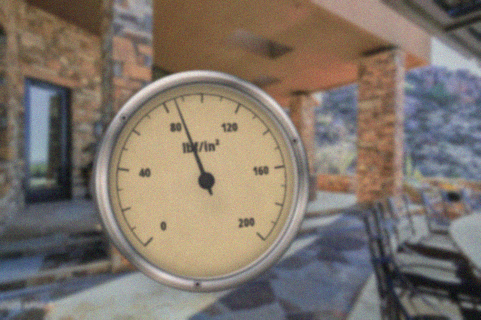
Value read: value=85 unit=psi
